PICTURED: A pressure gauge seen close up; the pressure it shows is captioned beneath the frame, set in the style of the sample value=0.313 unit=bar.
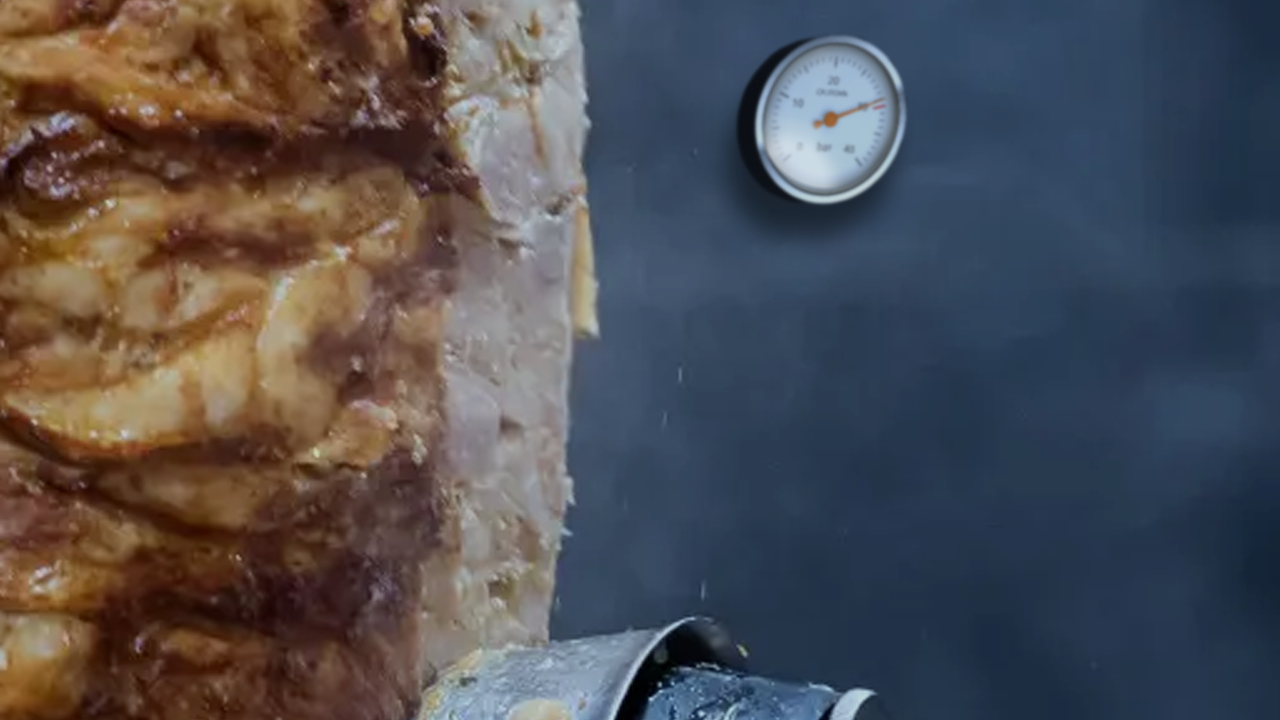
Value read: value=30 unit=bar
